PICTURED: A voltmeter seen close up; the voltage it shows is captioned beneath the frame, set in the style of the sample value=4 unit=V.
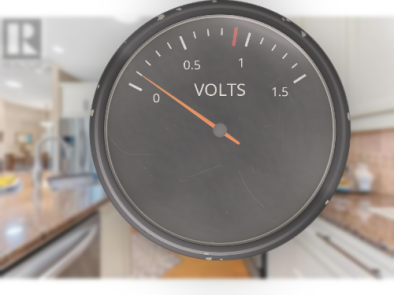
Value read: value=0.1 unit=V
